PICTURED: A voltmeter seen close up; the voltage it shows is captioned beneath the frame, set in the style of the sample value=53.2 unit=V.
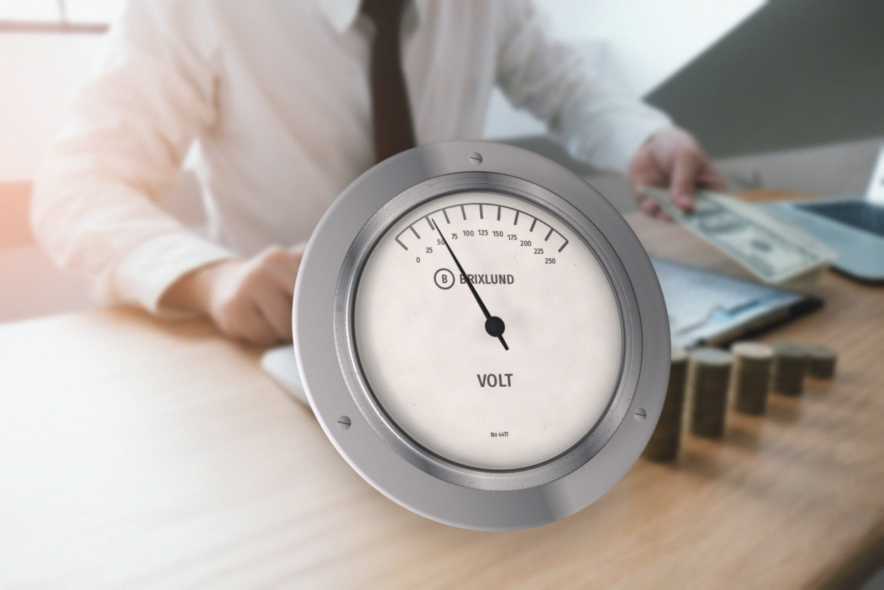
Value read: value=50 unit=V
